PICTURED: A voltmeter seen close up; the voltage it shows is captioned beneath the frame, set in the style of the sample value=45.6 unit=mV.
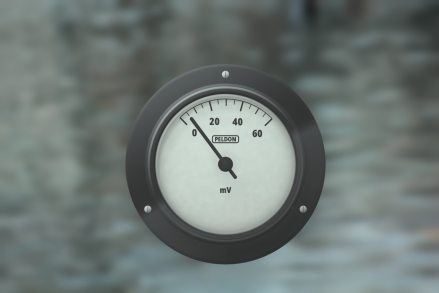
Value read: value=5 unit=mV
